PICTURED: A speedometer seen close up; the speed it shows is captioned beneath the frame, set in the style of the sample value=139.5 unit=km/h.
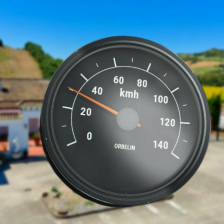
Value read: value=30 unit=km/h
